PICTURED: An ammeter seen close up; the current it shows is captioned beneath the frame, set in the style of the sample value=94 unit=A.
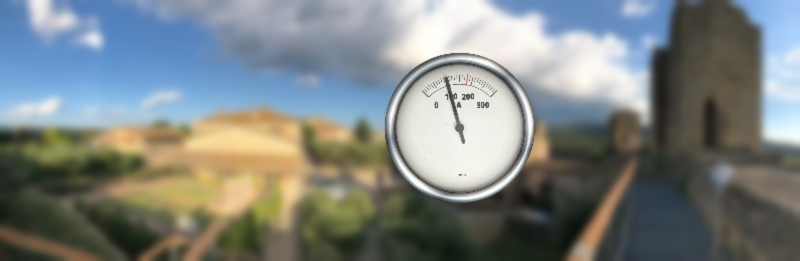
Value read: value=100 unit=A
